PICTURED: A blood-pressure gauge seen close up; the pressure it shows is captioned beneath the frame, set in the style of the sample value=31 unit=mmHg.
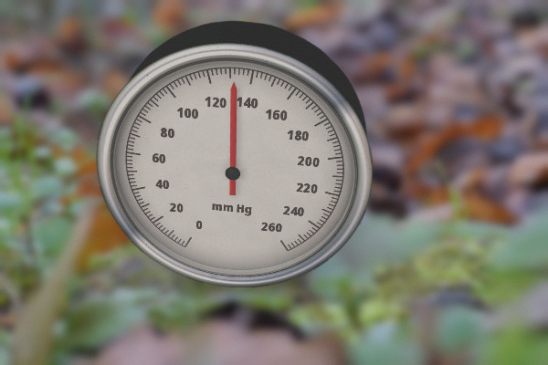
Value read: value=132 unit=mmHg
